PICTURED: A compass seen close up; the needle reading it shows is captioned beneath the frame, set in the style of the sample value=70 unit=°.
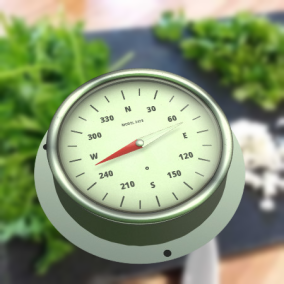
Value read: value=255 unit=°
